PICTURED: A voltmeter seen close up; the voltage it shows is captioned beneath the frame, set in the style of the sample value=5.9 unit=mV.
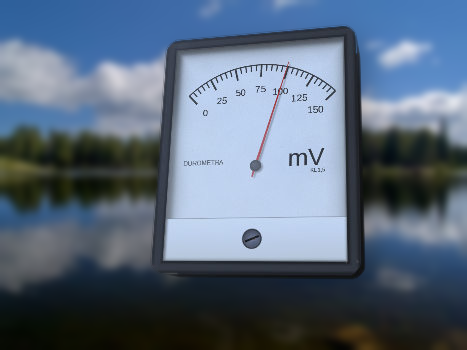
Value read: value=100 unit=mV
